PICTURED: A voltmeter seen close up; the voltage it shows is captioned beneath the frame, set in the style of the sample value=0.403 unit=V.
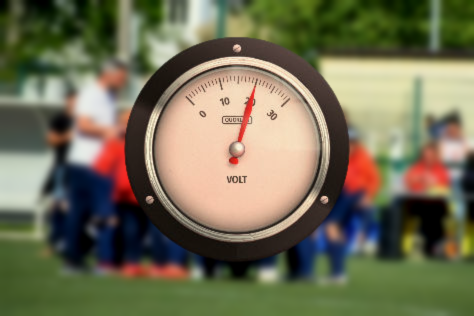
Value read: value=20 unit=V
